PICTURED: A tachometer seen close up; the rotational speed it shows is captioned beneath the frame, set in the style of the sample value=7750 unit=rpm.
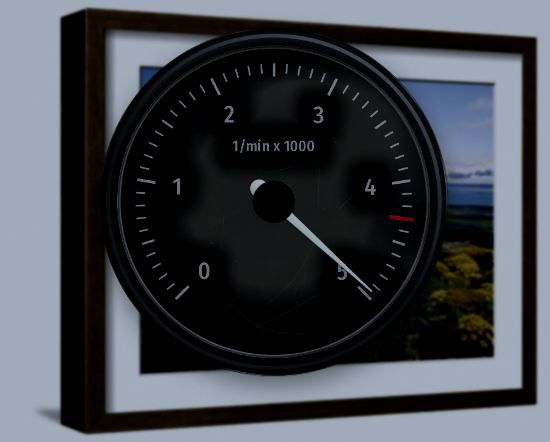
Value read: value=4950 unit=rpm
